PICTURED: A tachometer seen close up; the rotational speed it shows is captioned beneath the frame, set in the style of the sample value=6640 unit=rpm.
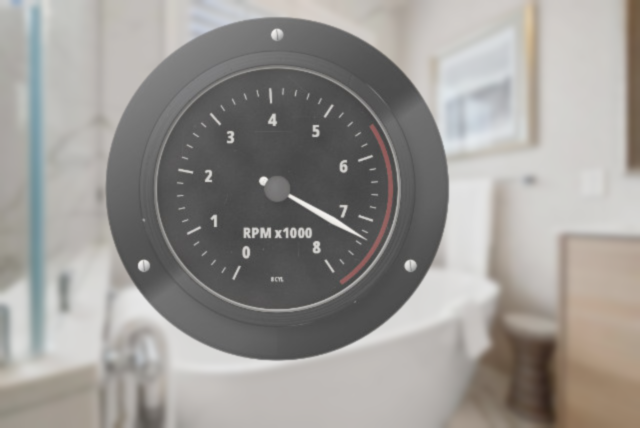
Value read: value=7300 unit=rpm
